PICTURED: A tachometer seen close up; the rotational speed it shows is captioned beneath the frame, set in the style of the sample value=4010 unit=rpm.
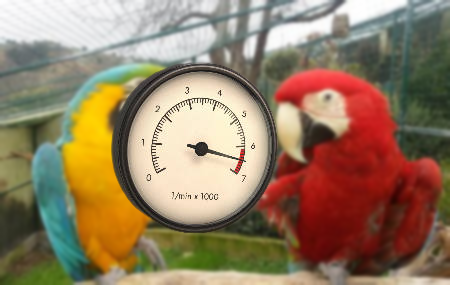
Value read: value=6500 unit=rpm
